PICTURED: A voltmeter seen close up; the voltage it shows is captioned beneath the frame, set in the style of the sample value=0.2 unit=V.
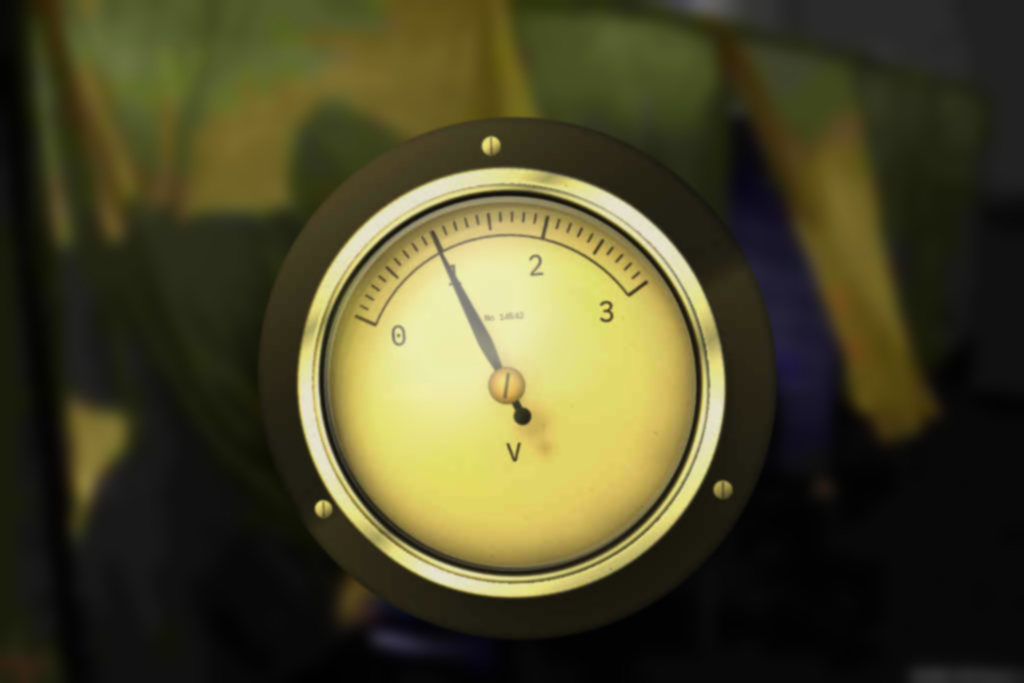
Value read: value=1 unit=V
